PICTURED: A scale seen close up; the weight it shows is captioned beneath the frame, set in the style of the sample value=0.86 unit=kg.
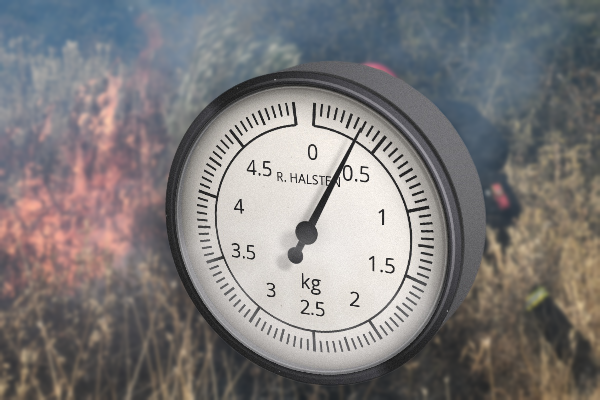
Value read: value=0.35 unit=kg
